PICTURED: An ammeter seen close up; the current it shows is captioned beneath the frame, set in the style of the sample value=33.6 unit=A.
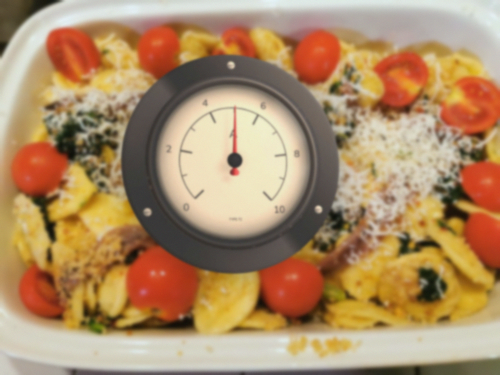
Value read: value=5 unit=A
